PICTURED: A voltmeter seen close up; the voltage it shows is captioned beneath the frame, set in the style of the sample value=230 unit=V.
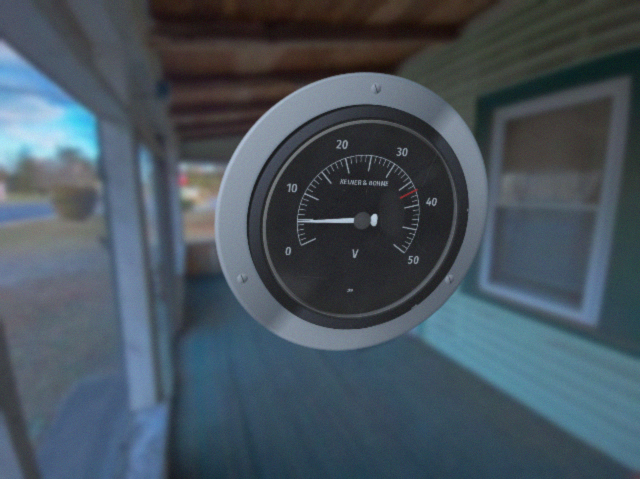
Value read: value=5 unit=V
